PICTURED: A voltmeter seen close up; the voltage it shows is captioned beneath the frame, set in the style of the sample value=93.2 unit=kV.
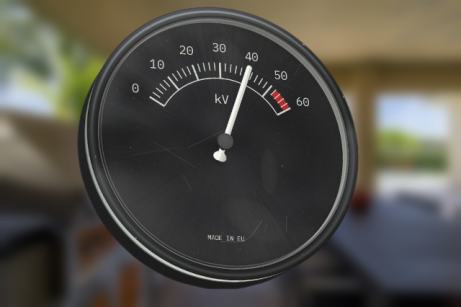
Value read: value=40 unit=kV
